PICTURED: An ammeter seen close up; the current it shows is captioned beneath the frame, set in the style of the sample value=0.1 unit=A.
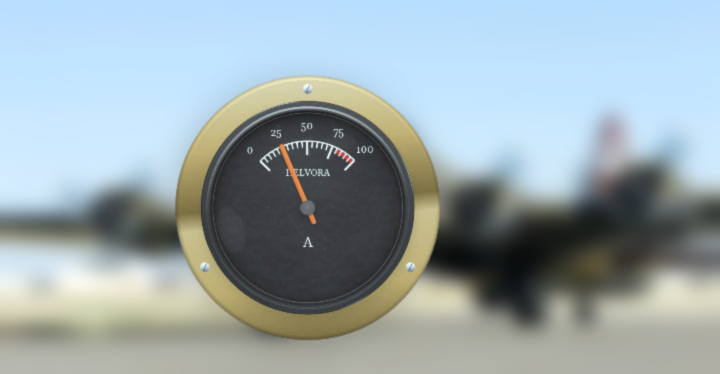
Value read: value=25 unit=A
